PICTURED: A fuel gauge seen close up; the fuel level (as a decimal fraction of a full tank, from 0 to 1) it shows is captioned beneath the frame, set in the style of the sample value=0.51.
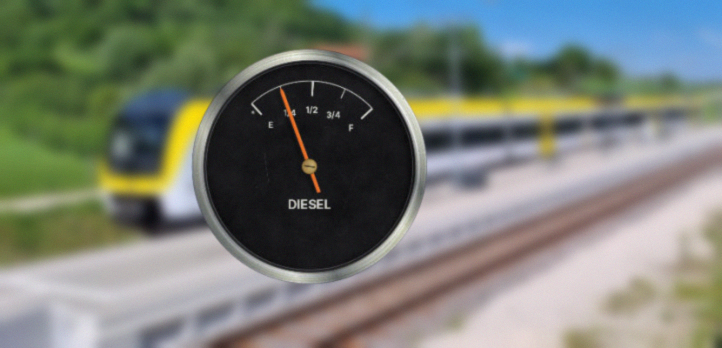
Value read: value=0.25
